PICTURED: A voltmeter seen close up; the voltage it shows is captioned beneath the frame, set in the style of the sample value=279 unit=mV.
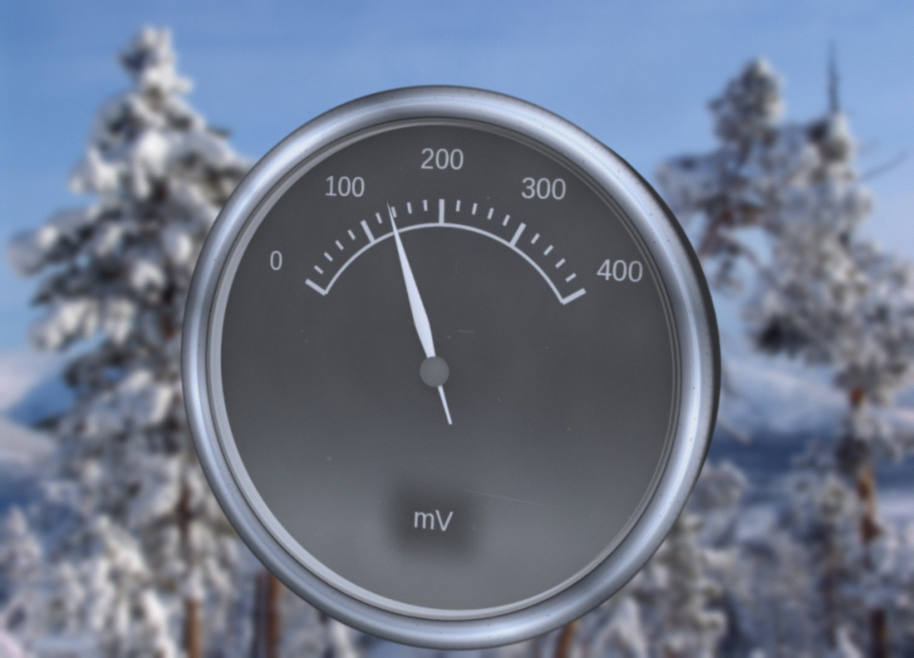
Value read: value=140 unit=mV
